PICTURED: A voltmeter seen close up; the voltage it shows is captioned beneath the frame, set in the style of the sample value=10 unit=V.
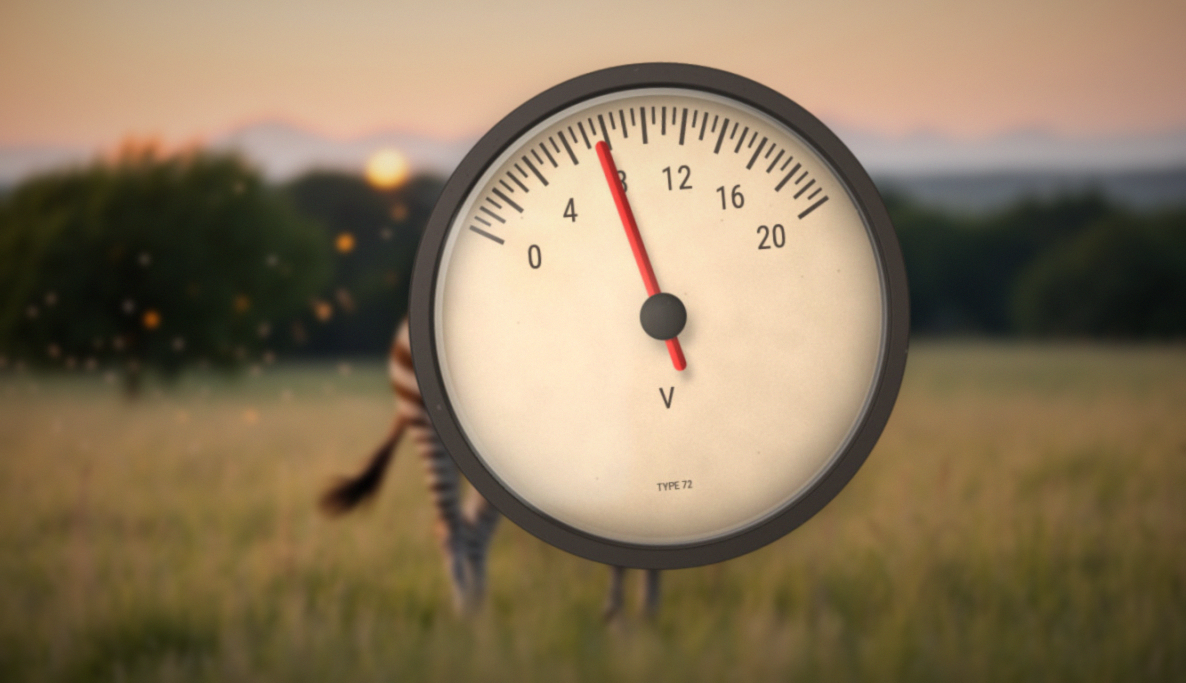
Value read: value=7.5 unit=V
